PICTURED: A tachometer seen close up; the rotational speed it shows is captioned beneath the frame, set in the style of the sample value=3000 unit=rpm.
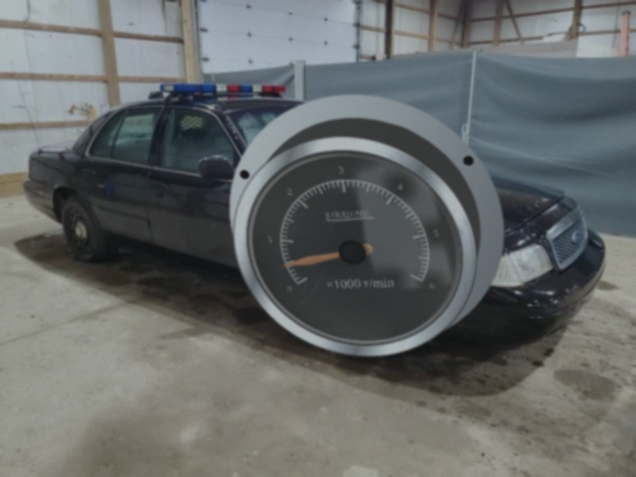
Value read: value=500 unit=rpm
